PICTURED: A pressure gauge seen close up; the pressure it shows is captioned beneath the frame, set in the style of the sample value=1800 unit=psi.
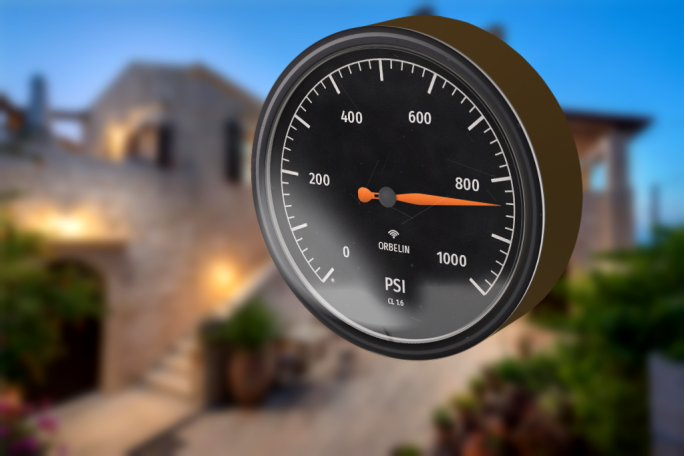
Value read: value=840 unit=psi
